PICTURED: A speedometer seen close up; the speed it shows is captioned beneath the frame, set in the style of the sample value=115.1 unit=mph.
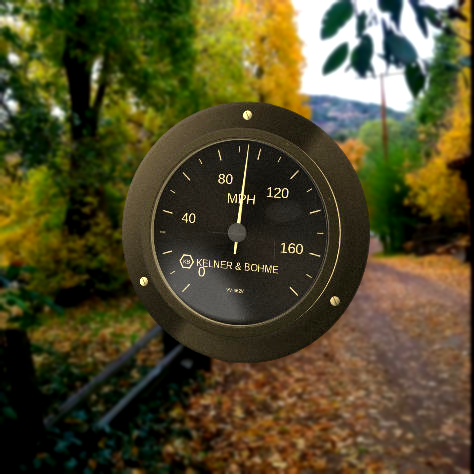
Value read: value=95 unit=mph
